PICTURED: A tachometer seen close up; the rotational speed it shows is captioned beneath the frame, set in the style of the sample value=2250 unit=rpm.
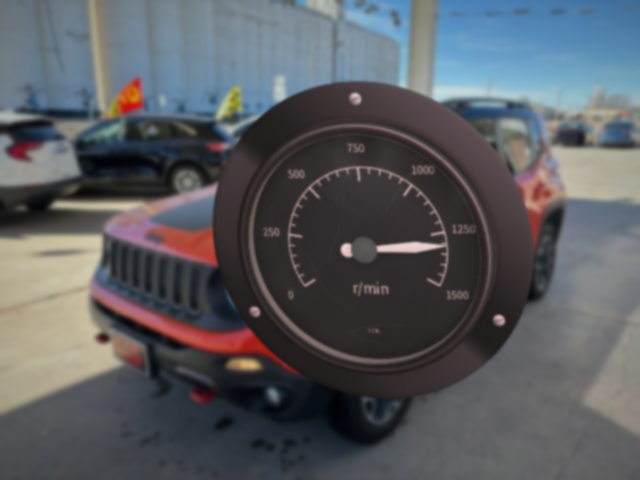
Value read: value=1300 unit=rpm
